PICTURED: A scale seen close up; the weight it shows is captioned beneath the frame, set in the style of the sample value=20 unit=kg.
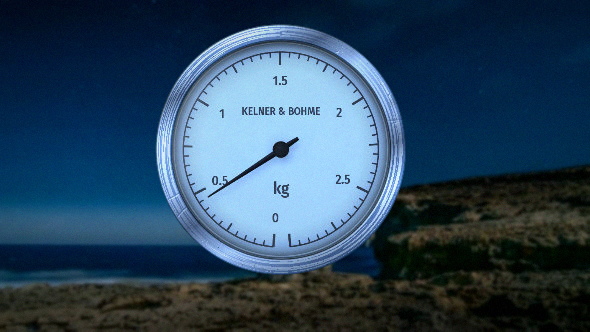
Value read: value=0.45 unit=kg
